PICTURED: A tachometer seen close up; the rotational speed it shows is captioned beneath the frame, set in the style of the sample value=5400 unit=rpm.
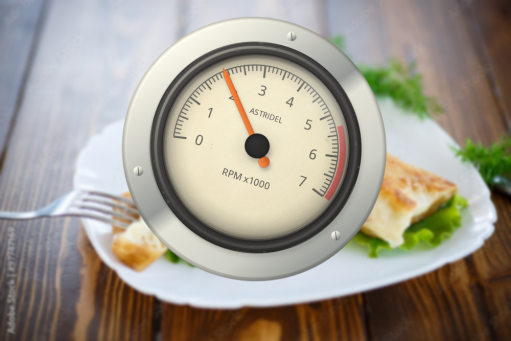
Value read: value=2000 unit=rpm
